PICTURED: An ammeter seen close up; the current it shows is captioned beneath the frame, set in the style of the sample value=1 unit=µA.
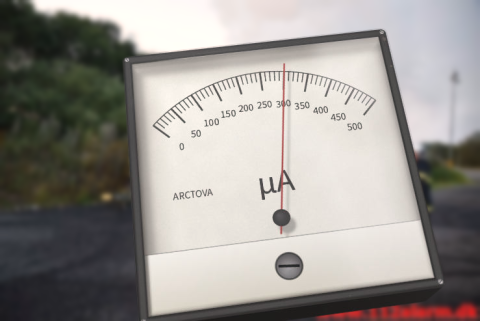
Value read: value=300 unit=µA
